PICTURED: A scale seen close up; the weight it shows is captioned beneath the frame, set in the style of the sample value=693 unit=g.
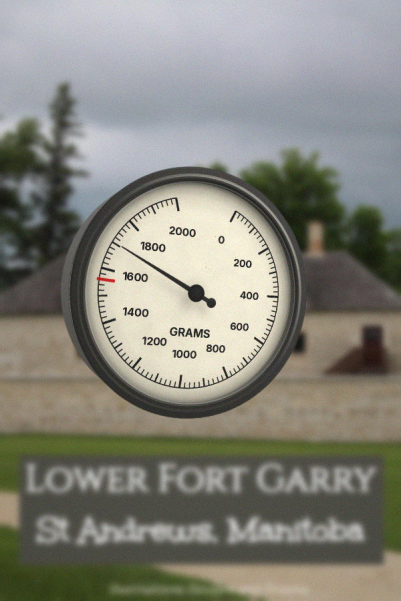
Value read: value=1700 unit=g
